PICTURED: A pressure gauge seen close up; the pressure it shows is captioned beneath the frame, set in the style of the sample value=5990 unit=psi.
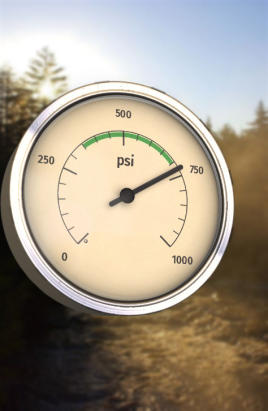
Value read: value=725 unit=psi
